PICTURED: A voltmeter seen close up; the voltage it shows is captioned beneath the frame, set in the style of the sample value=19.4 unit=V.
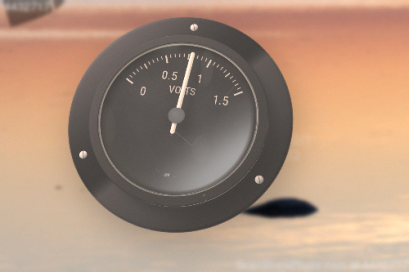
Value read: value=0.8 unit=V
